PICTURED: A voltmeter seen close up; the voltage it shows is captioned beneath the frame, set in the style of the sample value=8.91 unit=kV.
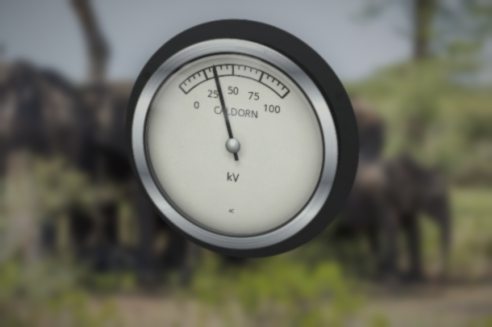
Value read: value=35 unit=kV
